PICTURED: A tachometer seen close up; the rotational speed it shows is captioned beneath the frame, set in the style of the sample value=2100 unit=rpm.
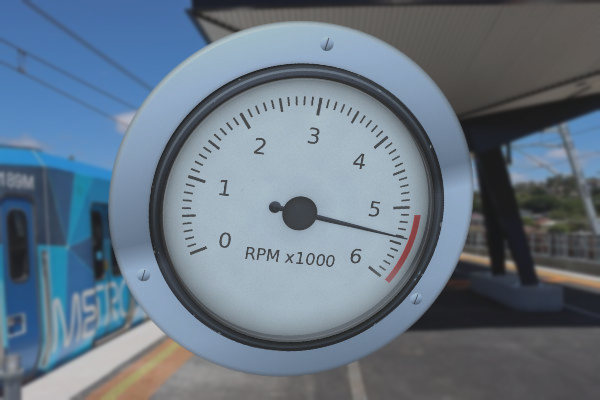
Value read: value=5400 unit=rpm
